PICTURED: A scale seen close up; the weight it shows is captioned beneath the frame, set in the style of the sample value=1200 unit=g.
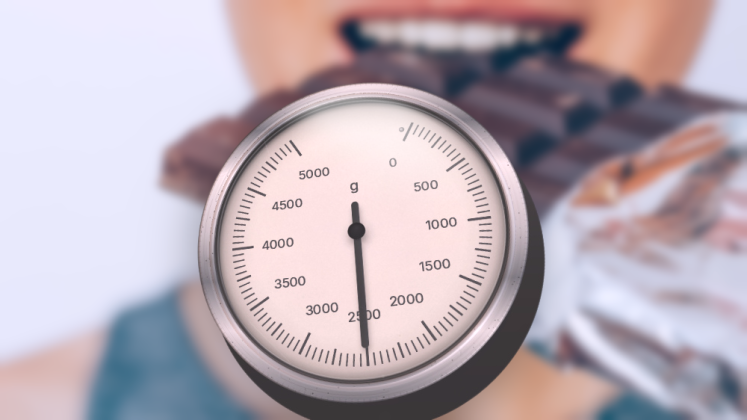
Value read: value=2500 unit=g
